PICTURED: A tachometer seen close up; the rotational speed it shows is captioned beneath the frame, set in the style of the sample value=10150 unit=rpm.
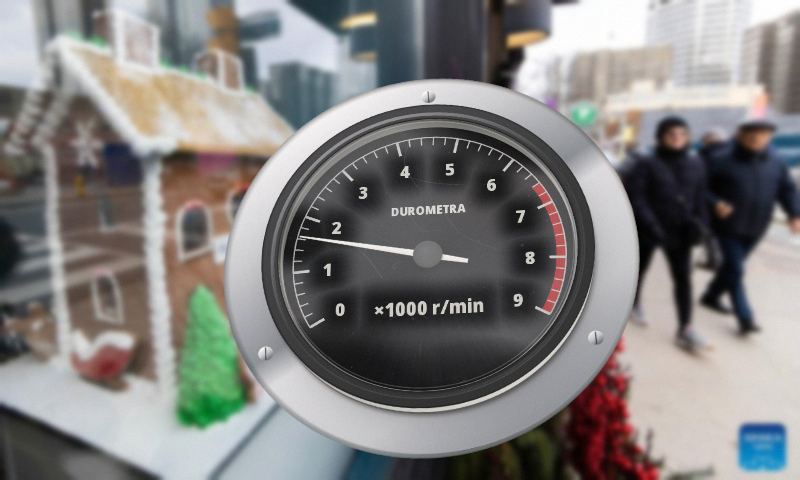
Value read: value=1600 unit=rpm
